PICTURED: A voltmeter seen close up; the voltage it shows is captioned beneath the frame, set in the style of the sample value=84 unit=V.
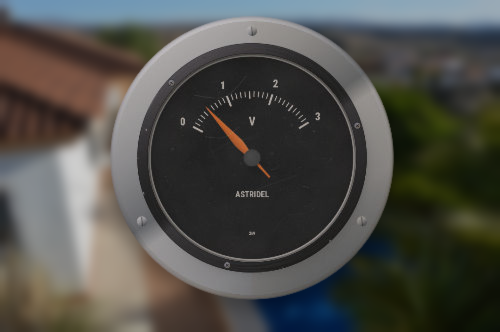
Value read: value=0.5 unit=V
